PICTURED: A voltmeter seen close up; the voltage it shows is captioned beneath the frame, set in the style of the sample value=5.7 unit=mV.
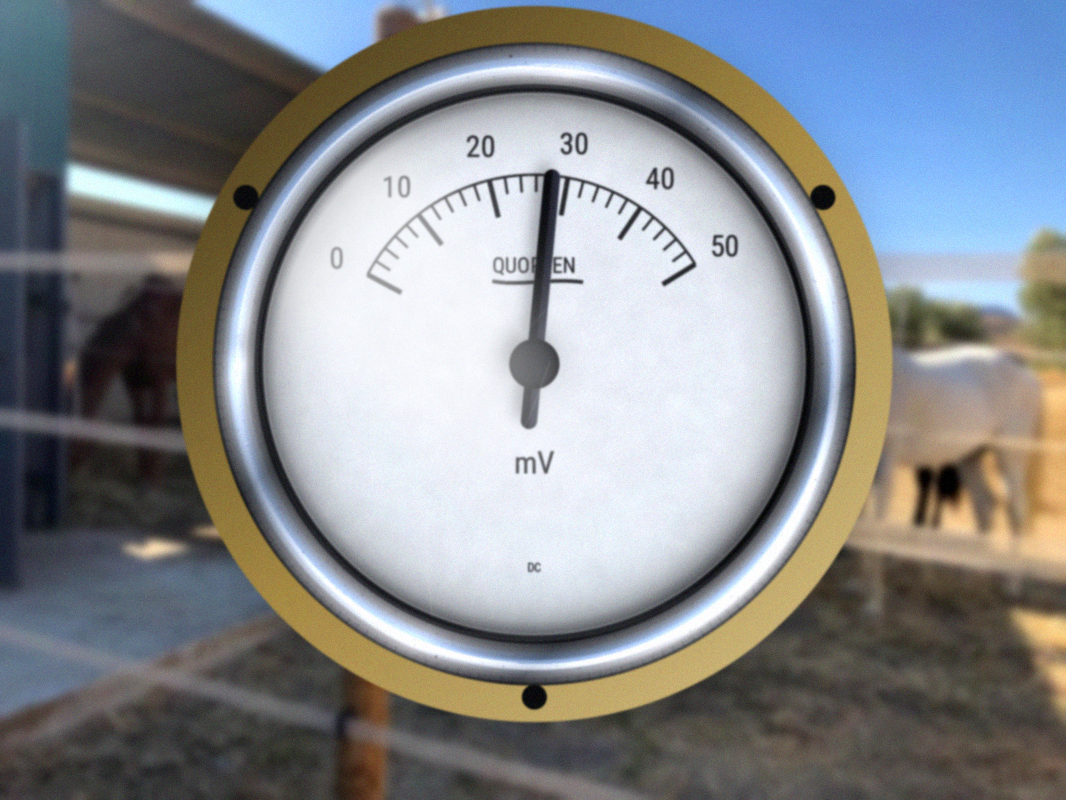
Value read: value=28 unit=mV
